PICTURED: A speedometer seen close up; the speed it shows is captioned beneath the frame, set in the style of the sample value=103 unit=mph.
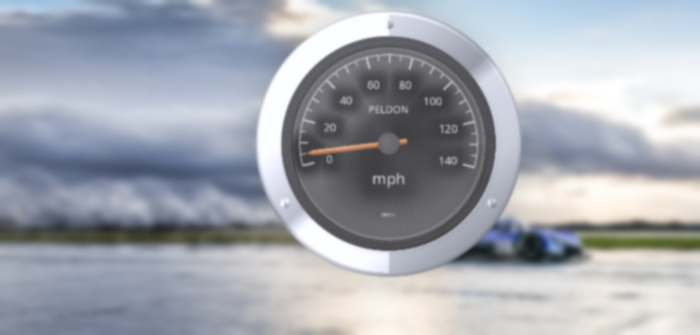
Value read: value=5 unit=mph
